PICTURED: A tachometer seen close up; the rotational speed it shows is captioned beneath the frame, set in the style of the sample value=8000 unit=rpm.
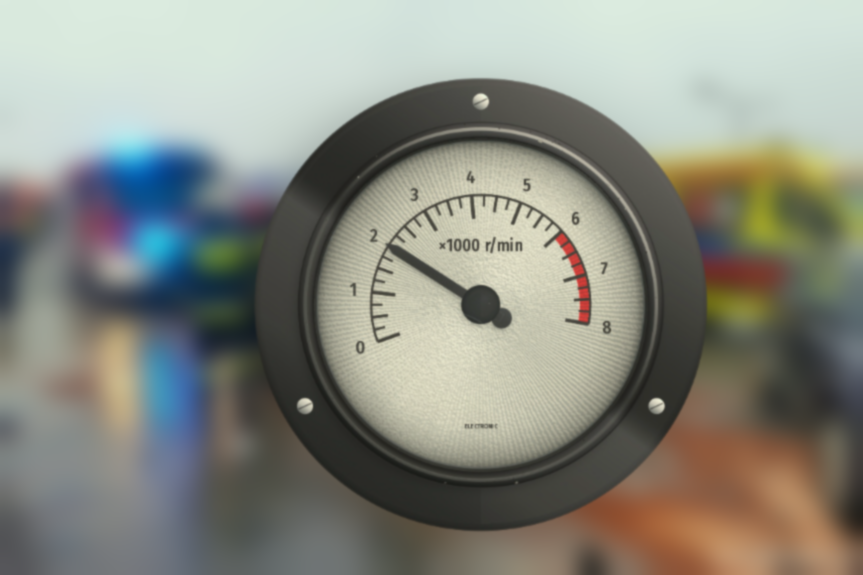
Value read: value=2000 unit=rpm
